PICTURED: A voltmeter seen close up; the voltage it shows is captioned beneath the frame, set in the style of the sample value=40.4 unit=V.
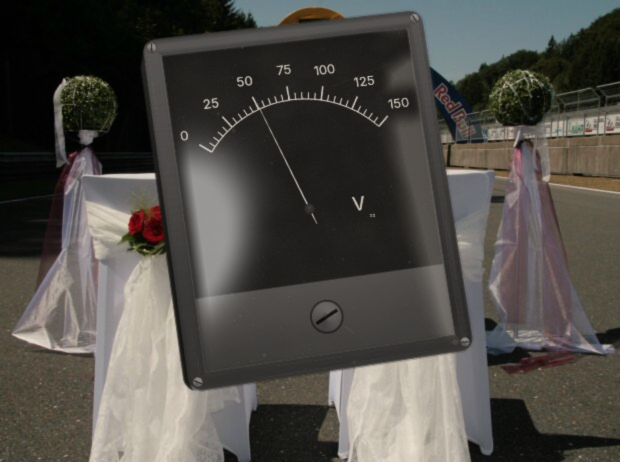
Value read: value=50 unit=V
